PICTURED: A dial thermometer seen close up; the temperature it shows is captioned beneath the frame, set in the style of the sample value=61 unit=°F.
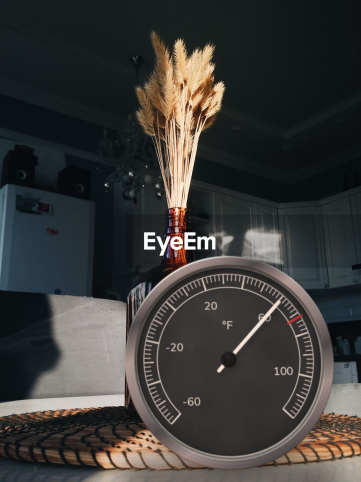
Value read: value=60 unit=°F
